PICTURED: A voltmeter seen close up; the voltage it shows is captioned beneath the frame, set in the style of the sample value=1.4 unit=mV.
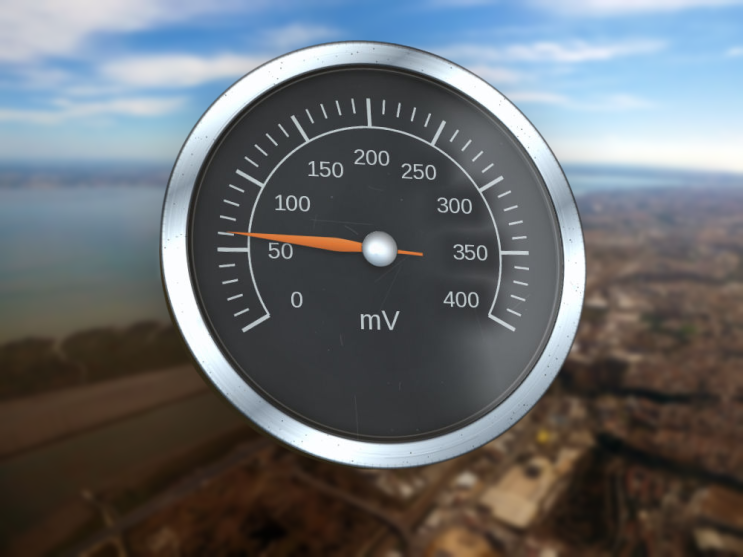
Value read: value=60 unit=mV
